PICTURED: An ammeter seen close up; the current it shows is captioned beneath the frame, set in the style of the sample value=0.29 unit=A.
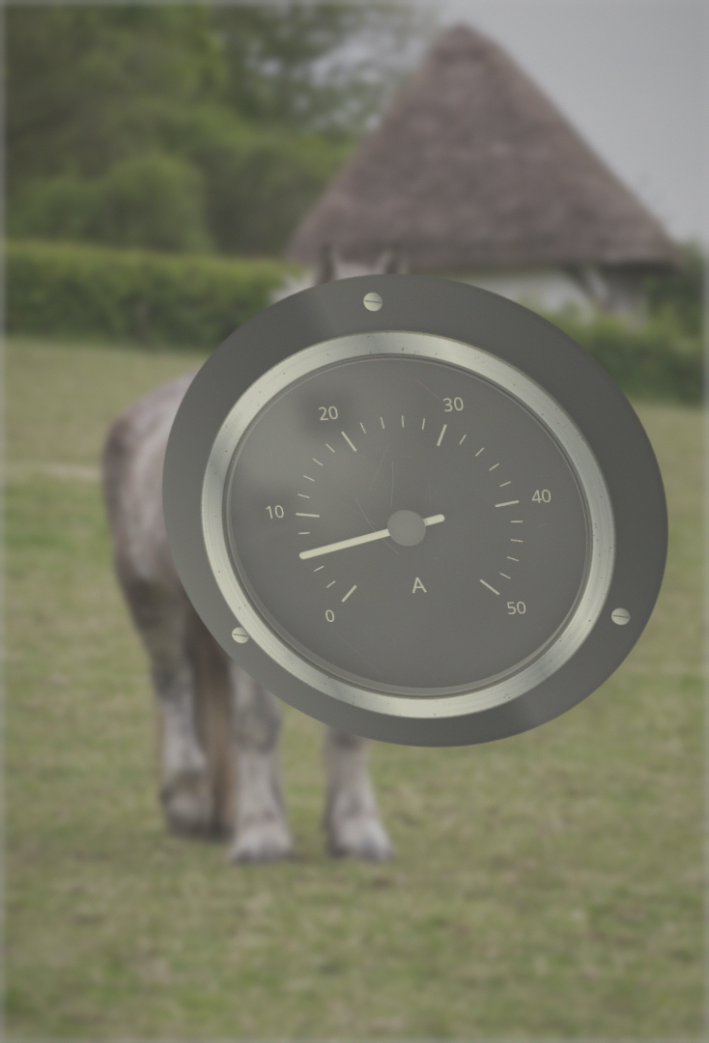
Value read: value=6 unit=A
